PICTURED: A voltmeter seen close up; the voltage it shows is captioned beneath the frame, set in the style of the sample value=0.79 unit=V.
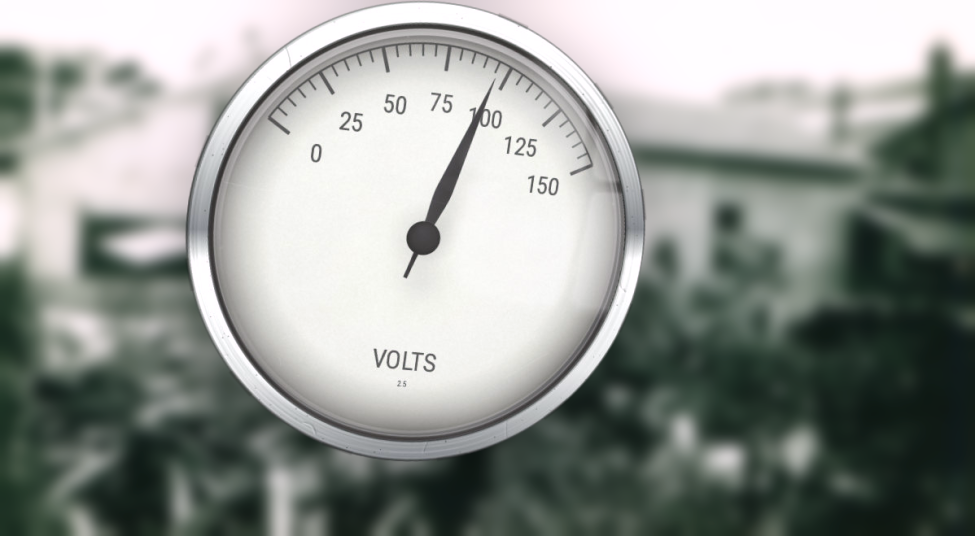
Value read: value=95 unit=V
